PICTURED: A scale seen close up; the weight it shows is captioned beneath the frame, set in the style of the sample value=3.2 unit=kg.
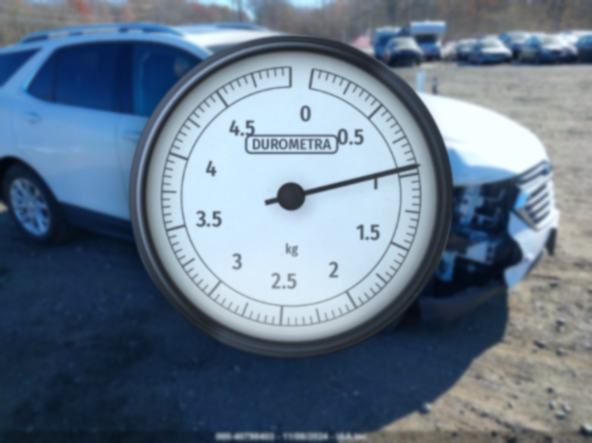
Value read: value=0.95 unit=kg
